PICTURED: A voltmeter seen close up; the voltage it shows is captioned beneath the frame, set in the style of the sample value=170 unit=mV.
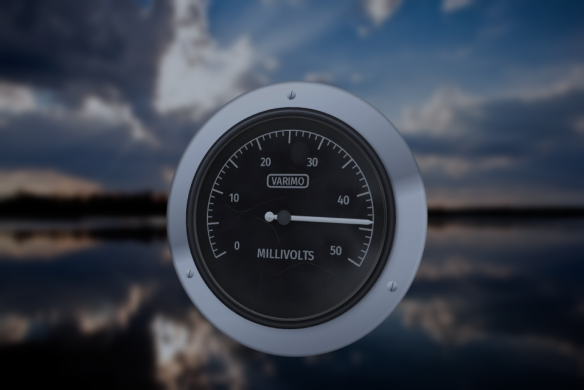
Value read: value=44 unit=mV
